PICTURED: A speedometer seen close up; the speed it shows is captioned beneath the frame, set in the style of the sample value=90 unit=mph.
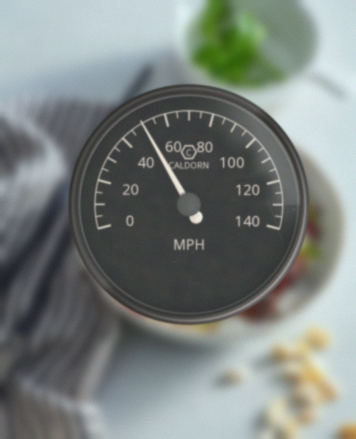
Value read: value=50 unit=mph
